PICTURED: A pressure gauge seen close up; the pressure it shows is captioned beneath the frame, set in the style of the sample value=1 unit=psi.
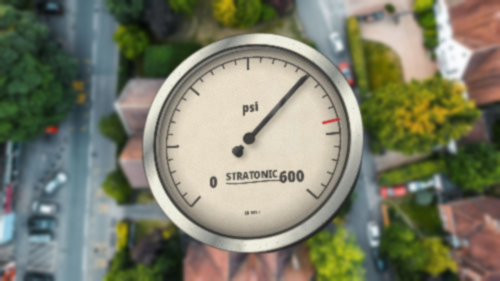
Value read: value=400 unit=psi
